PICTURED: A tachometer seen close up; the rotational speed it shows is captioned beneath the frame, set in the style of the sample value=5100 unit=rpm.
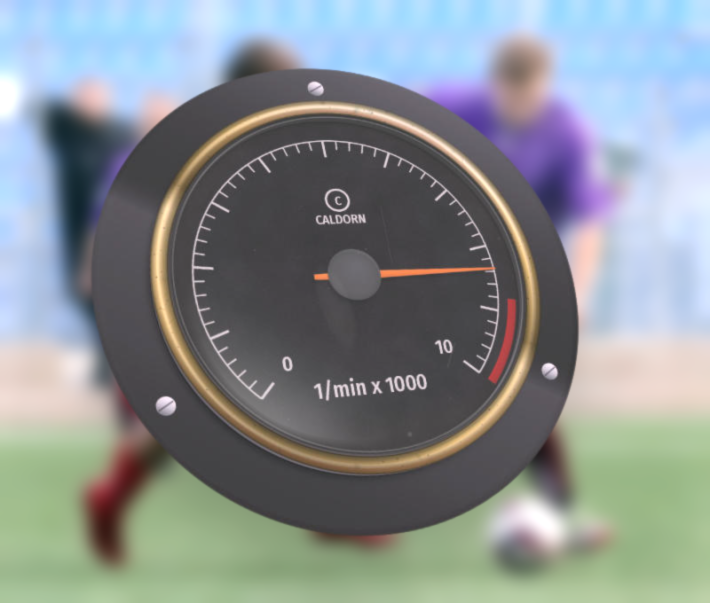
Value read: value=8400 unit=rpm
